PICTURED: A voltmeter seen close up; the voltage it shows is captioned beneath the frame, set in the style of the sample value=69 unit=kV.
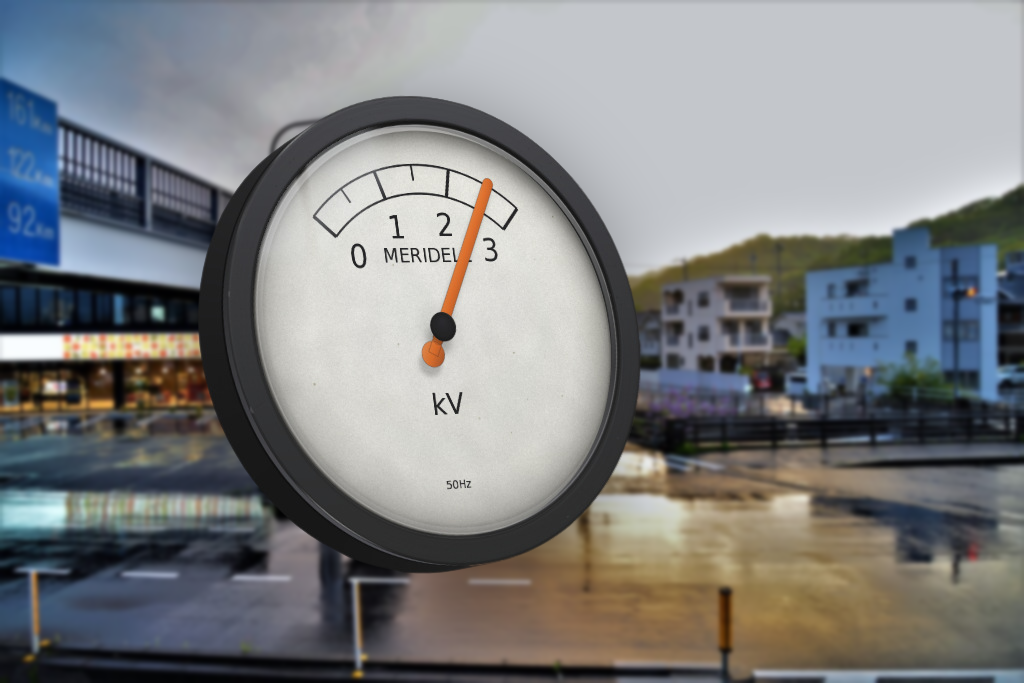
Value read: value=2.5 unit=kV
